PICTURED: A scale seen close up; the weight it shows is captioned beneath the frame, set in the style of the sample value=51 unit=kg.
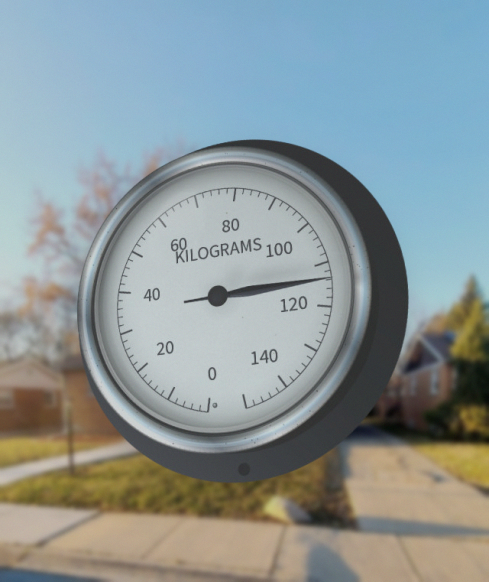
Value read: value=114 unit=kg
